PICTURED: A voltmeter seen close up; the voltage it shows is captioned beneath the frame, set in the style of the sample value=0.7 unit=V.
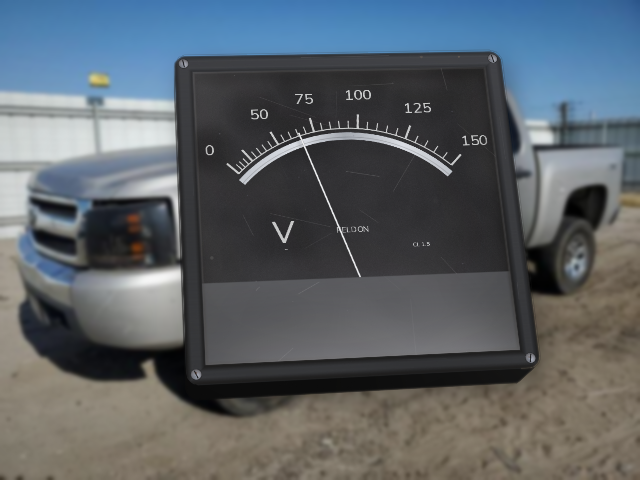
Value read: value=65 unit=V
